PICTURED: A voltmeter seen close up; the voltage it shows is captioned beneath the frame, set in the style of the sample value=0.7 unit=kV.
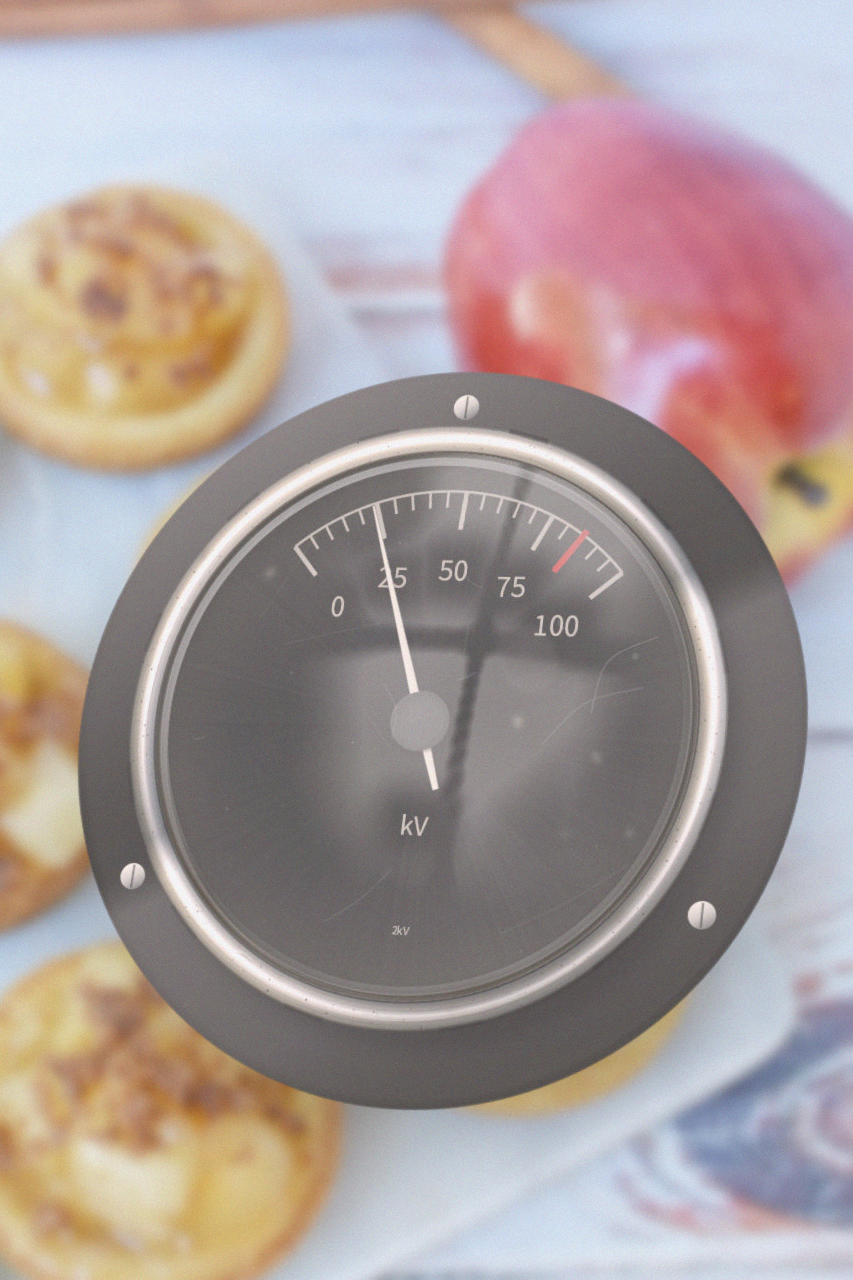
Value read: value=25 unit=kV
